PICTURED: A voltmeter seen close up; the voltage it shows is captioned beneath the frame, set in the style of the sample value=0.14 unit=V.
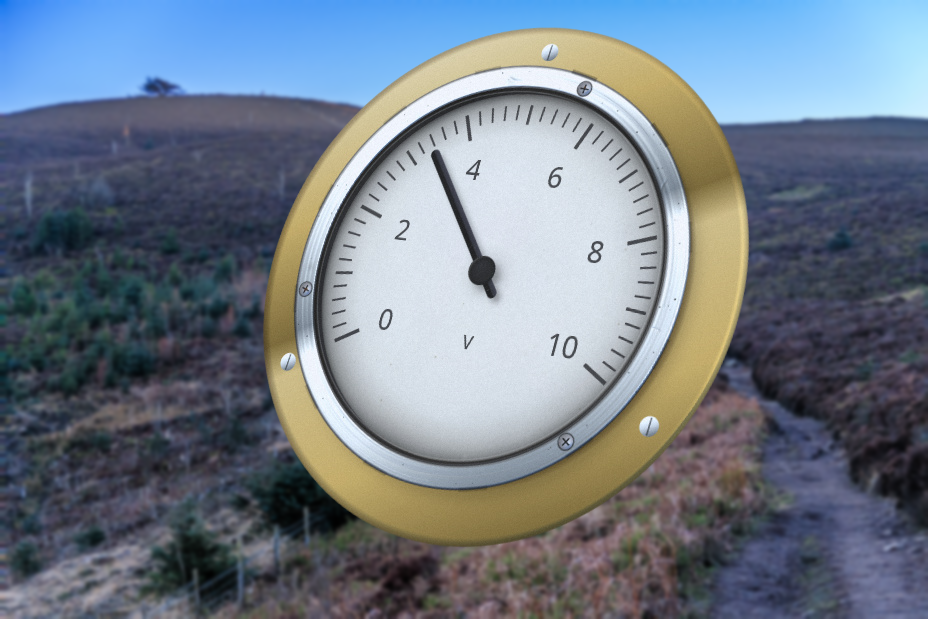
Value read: value=3.4 unit=V
